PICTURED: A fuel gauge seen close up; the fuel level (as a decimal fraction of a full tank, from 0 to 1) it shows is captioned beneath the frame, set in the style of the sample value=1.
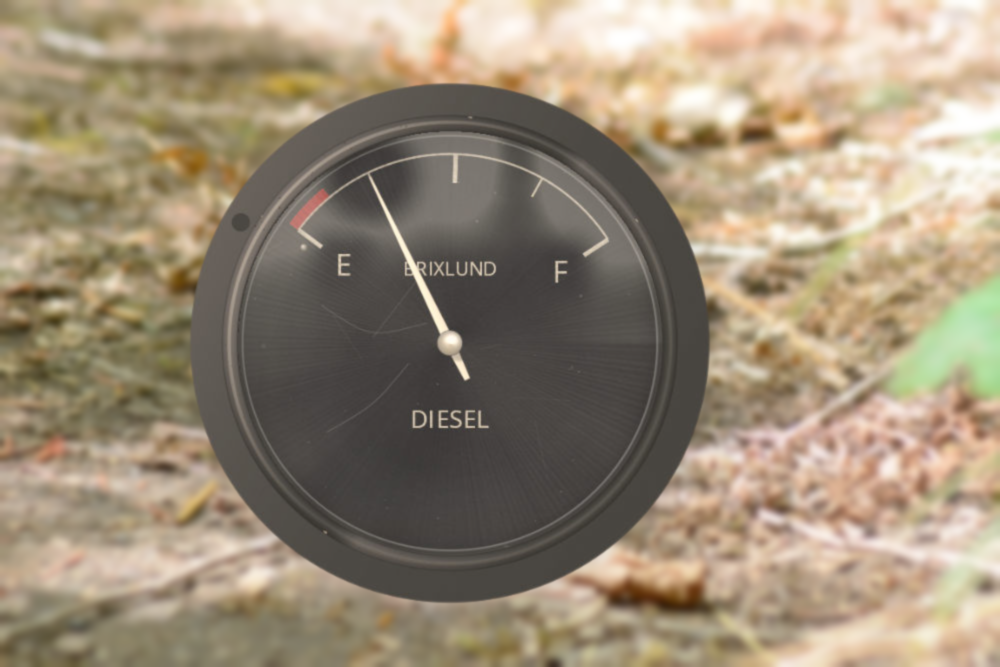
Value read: value=0.25
